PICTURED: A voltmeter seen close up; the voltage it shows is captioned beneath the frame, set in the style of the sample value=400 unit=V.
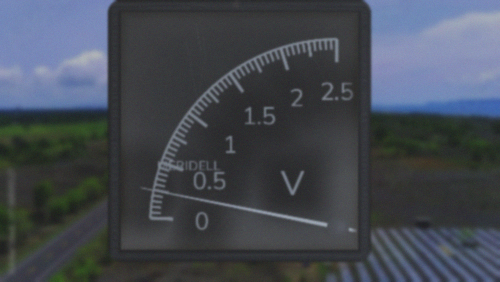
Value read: value=0.25 unit=V
